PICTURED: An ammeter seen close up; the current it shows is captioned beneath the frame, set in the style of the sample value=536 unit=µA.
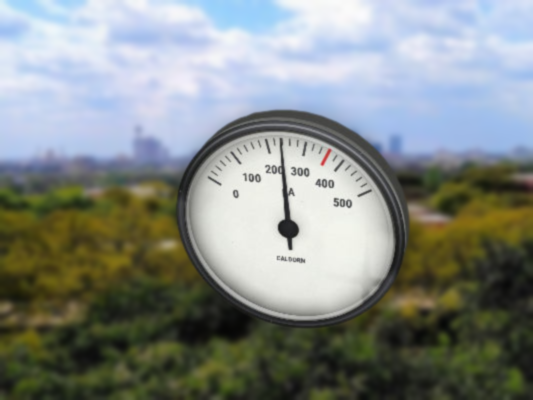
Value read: value=240 unit=µA
